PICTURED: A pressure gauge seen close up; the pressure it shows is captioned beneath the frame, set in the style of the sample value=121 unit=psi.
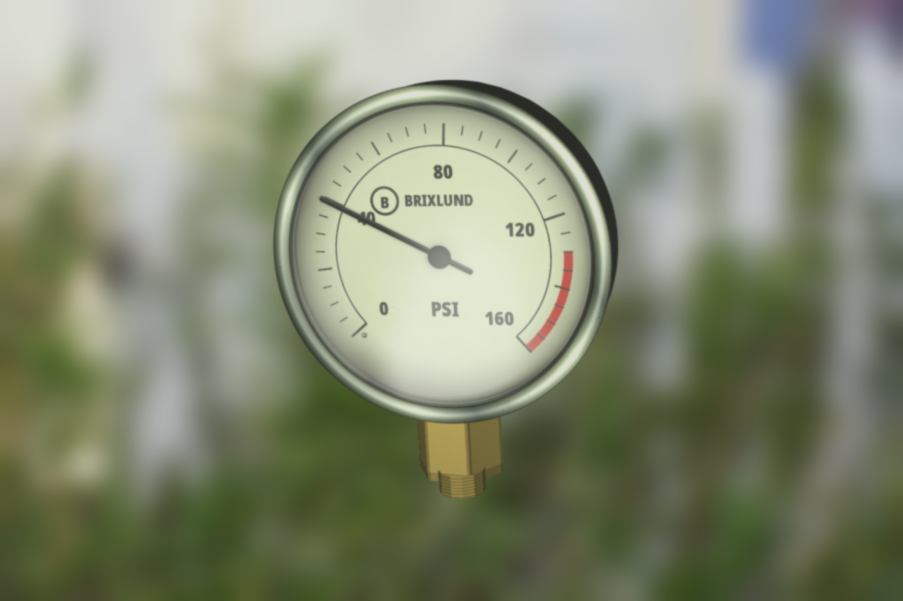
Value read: value=40 unit=psi
